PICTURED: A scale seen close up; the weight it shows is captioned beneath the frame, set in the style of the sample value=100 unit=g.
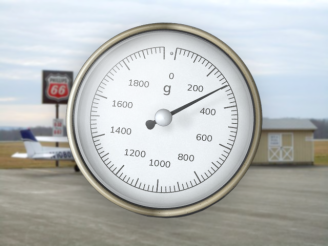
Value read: value=300 unit=g
